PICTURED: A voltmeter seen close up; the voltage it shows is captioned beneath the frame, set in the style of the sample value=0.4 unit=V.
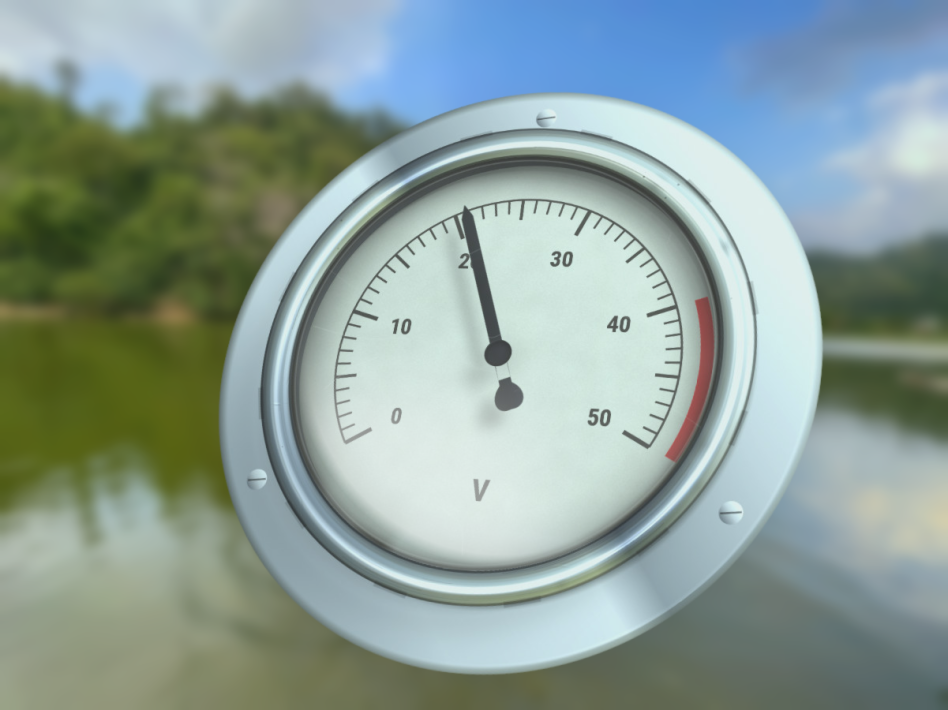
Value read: value=21 unit=V
